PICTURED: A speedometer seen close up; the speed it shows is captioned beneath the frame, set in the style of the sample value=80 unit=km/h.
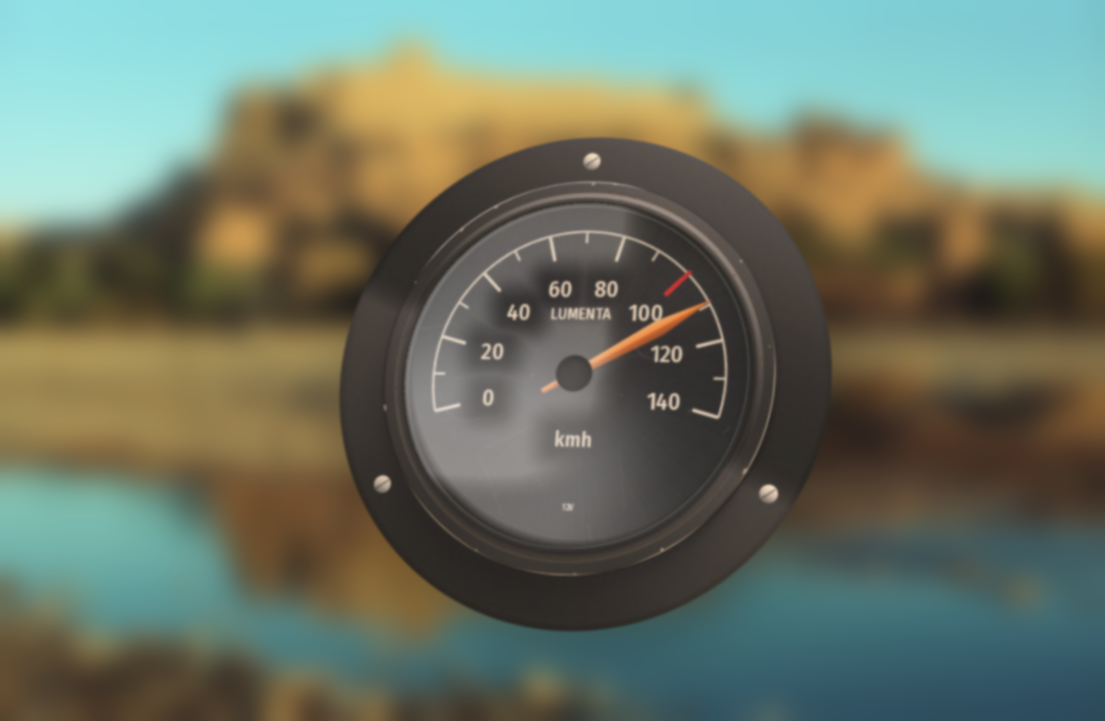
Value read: value=110 unit=km/h
